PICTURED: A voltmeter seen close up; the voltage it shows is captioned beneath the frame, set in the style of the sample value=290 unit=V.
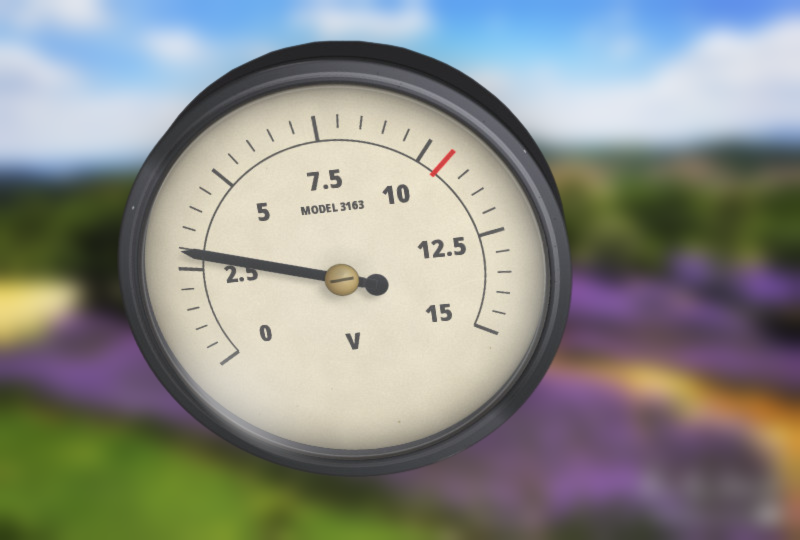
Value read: value=3 unit=V
